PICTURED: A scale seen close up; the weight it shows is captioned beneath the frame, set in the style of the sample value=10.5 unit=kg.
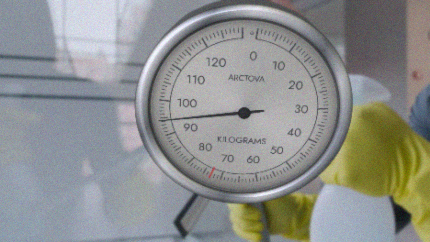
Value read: value=95 unit=kg
